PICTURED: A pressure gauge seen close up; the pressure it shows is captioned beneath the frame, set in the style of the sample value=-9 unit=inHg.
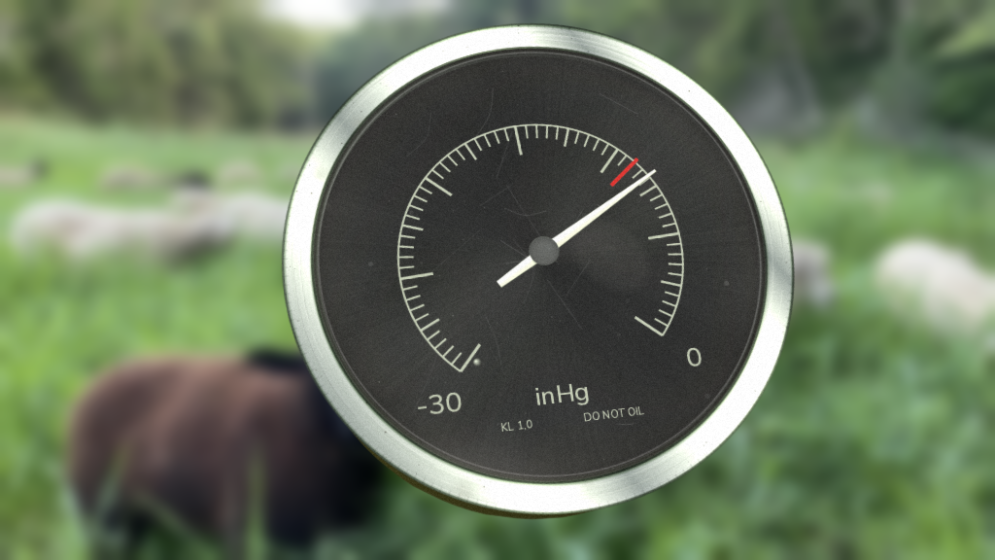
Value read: value=-8 unit=inHg
